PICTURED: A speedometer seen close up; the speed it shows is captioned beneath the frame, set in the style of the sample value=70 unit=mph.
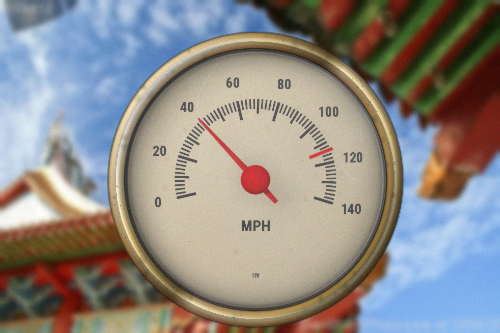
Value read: value=40 unit=mph
